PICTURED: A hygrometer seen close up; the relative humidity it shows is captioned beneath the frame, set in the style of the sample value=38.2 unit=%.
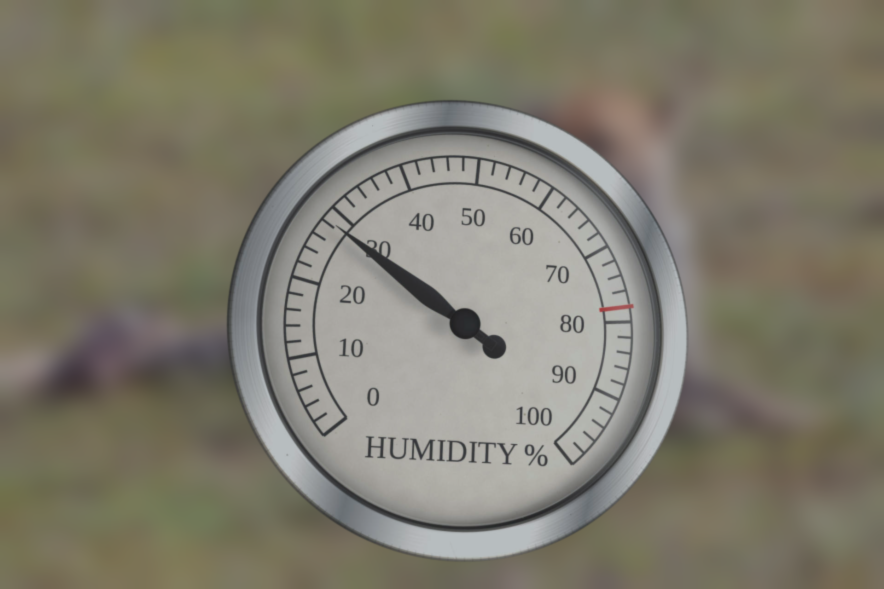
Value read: value=28 unit=%
